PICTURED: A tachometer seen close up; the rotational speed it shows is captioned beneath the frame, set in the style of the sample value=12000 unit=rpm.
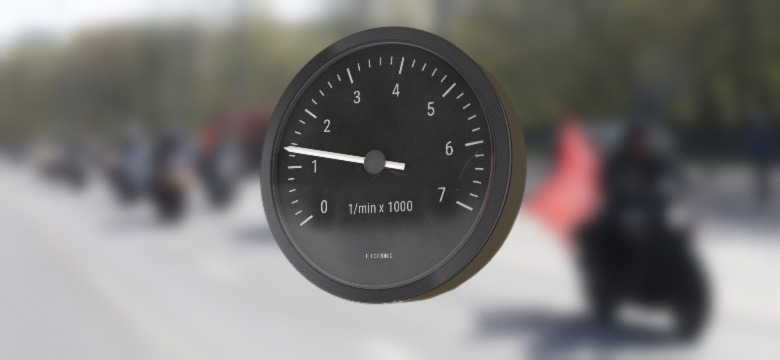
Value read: value=1300 unit=rpm
